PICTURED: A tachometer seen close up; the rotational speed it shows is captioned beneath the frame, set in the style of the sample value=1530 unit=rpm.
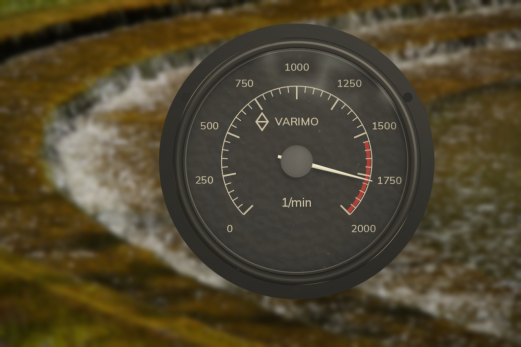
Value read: value=1775 unit=rpm
